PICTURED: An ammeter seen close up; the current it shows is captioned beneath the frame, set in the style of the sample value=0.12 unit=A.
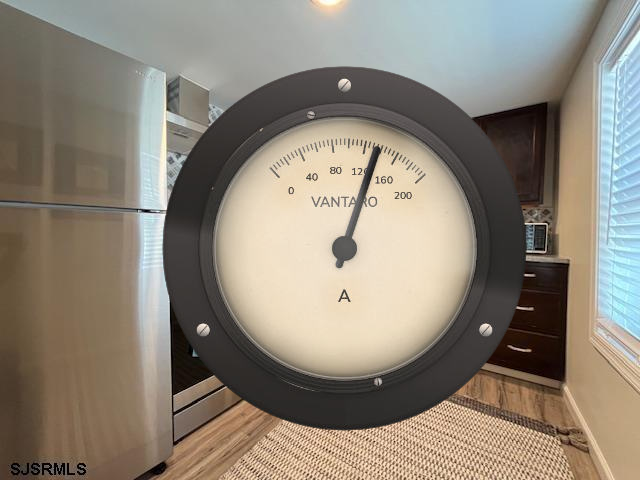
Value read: value=135 unit=A
